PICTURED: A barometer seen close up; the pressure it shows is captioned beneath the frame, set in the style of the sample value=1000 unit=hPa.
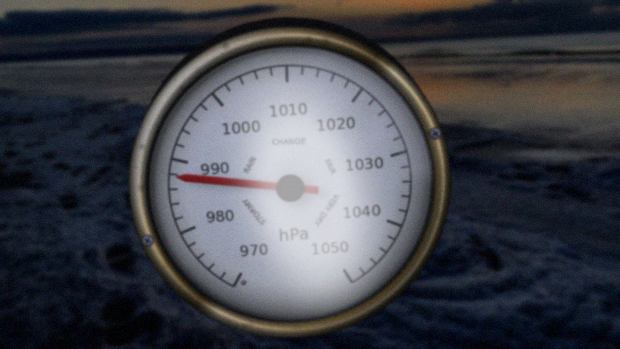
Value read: value=988 unit=hPa
